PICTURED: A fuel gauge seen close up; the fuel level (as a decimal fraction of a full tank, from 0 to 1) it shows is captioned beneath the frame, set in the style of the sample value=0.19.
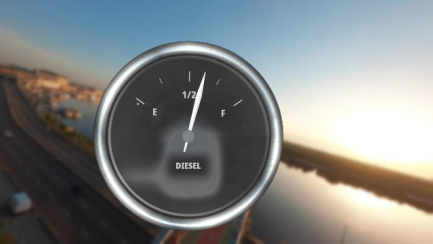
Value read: value=0.625
